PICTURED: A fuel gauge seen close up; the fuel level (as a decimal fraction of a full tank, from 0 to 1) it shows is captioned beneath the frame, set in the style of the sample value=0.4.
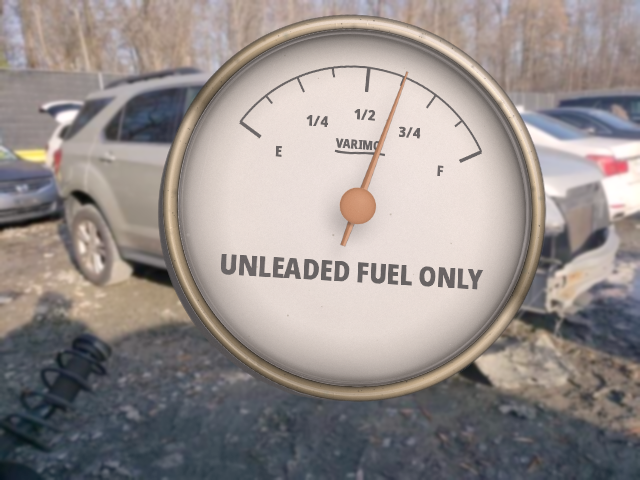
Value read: value=0.625
